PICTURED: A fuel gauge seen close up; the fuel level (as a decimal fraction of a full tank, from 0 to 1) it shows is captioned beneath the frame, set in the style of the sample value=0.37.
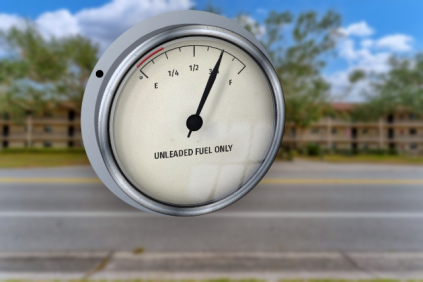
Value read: value=0.75
